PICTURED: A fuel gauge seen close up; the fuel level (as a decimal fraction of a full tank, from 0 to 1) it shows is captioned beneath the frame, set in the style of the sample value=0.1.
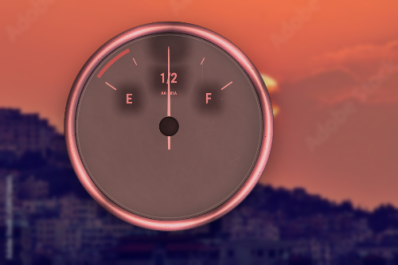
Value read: value=0.5
